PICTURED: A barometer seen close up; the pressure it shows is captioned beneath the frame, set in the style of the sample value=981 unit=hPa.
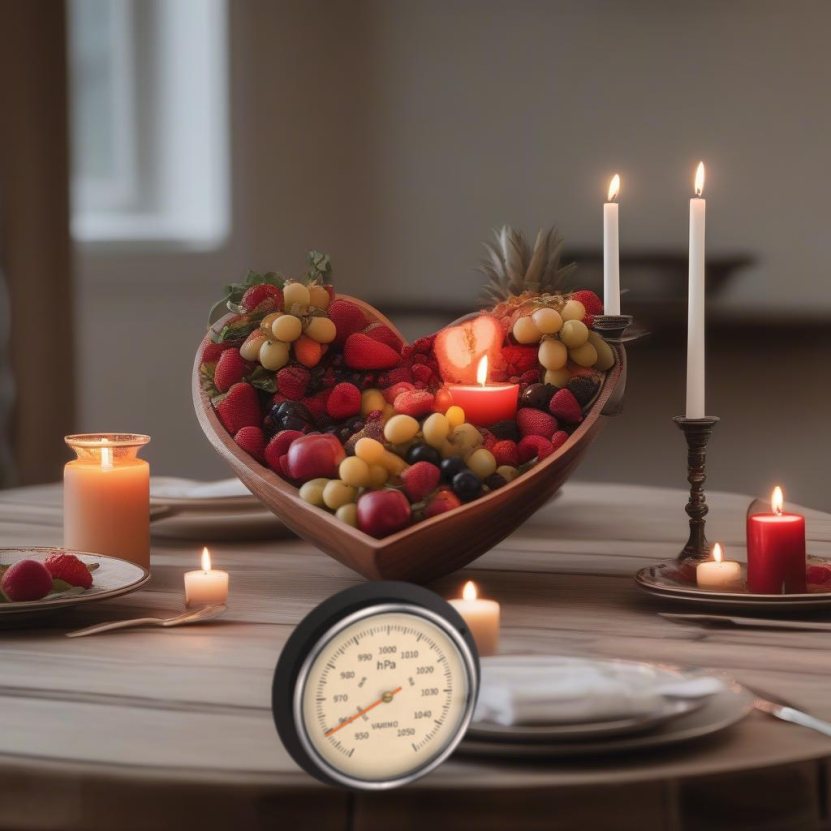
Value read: value=960 unit=hPa
